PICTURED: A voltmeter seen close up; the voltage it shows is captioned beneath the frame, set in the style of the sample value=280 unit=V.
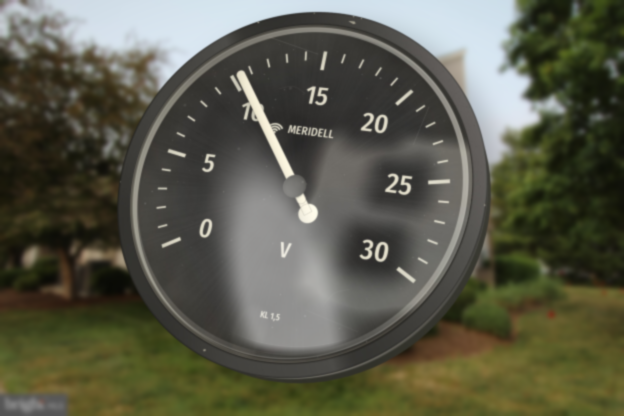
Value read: value=10.5 unit=V
